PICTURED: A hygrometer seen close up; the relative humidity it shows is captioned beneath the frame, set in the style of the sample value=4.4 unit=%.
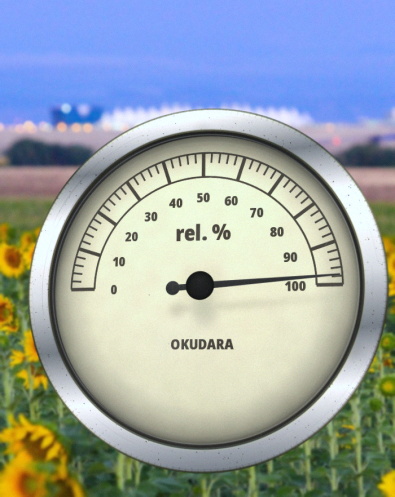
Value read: value=98 unit=%
